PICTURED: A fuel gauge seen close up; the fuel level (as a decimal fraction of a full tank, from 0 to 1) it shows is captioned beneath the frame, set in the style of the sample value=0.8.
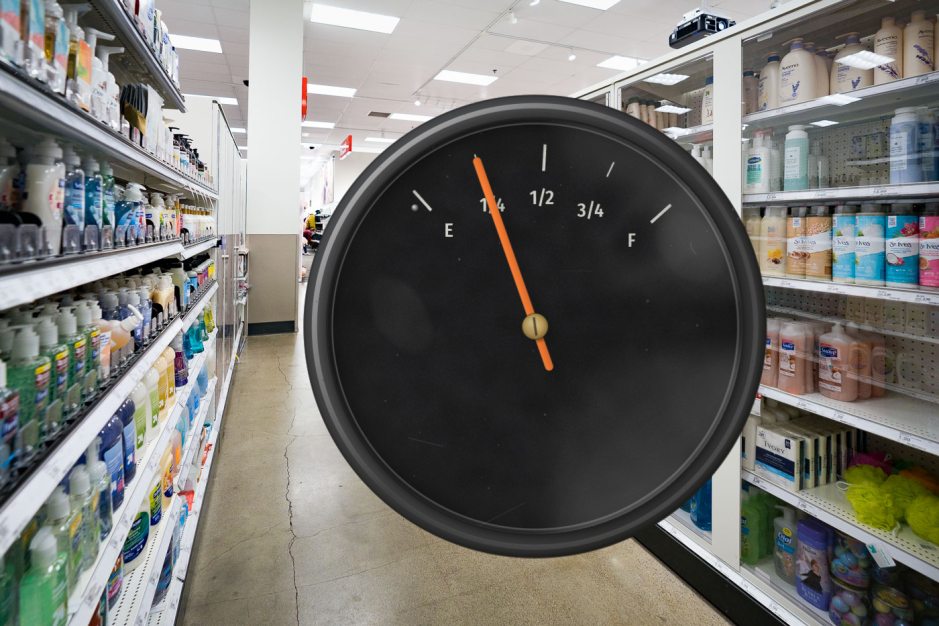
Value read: value=0.25
